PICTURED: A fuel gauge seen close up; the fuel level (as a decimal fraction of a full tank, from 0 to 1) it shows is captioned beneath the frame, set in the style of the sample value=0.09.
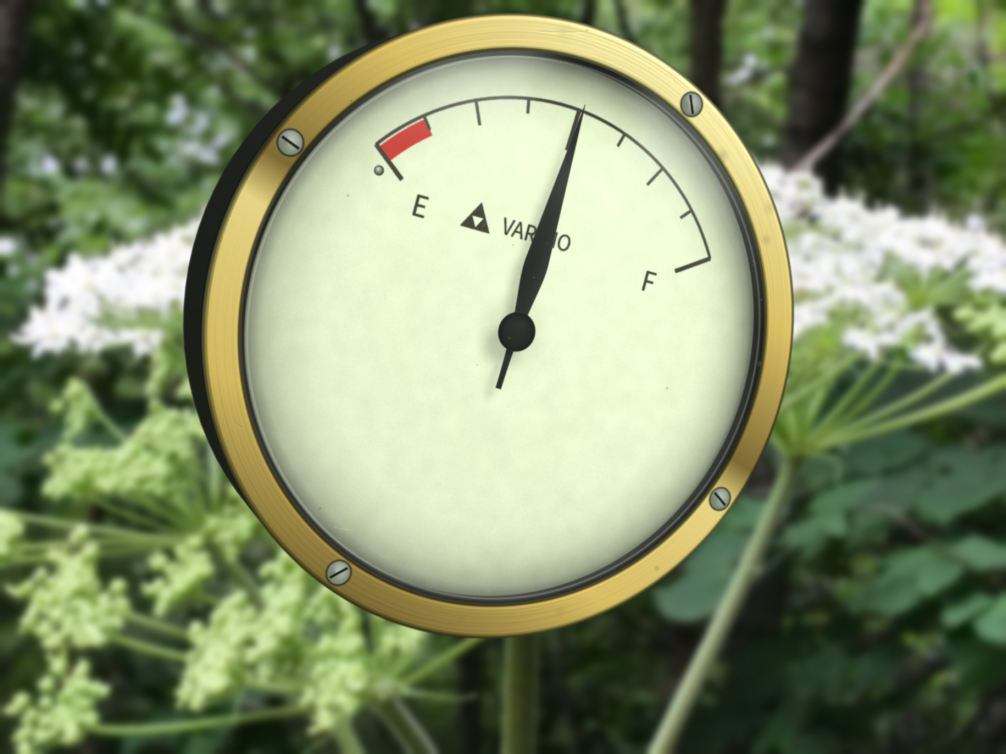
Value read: value=0.5
